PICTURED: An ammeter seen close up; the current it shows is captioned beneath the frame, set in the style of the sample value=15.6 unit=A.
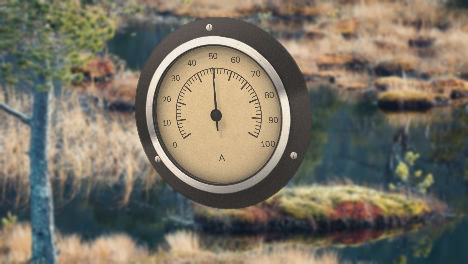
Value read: value=50 unit=A
